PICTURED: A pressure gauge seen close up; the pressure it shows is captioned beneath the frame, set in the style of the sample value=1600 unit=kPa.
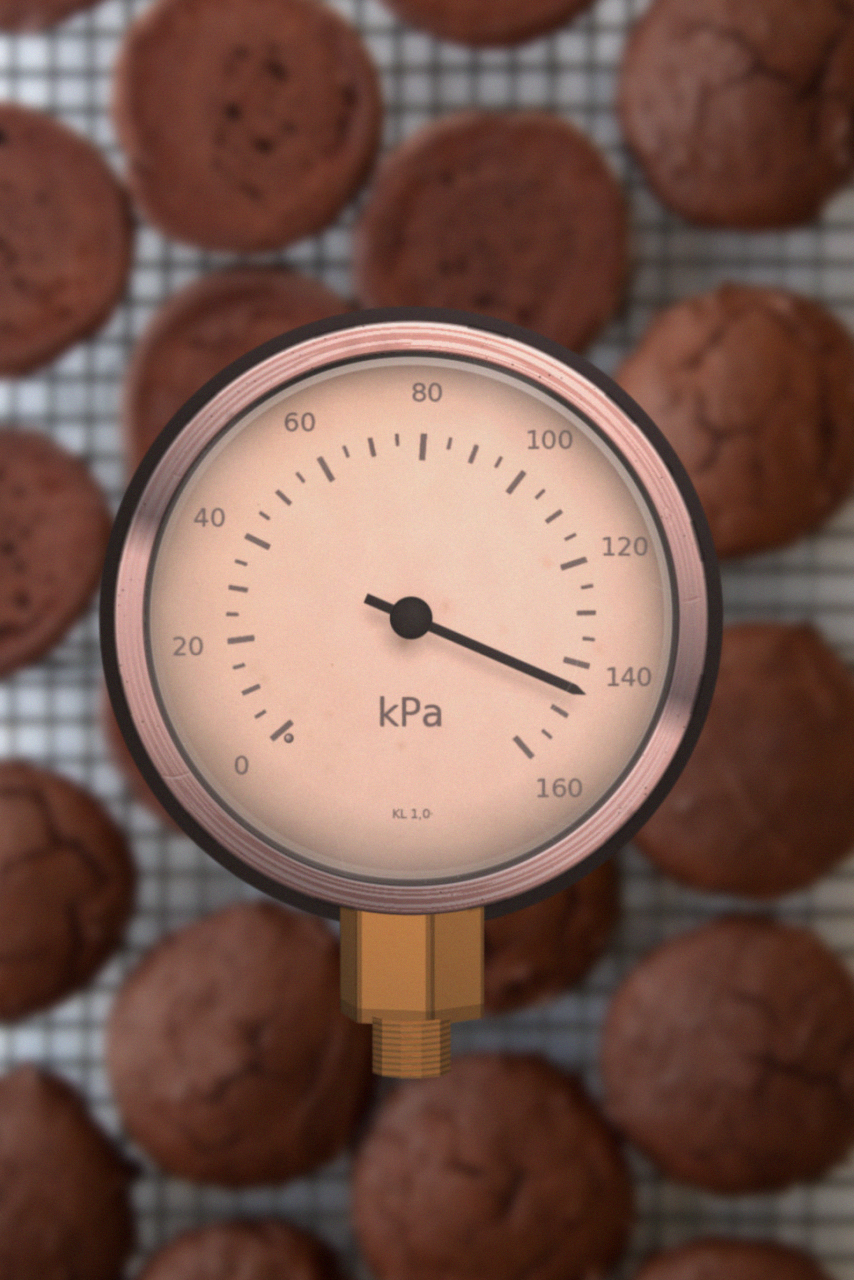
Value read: value=145 unit=kPa
